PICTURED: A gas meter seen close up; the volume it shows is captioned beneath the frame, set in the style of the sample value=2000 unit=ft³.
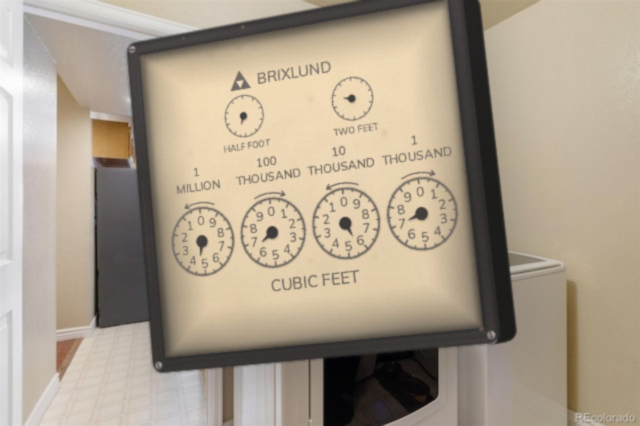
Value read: value=465700 unit=ft³
